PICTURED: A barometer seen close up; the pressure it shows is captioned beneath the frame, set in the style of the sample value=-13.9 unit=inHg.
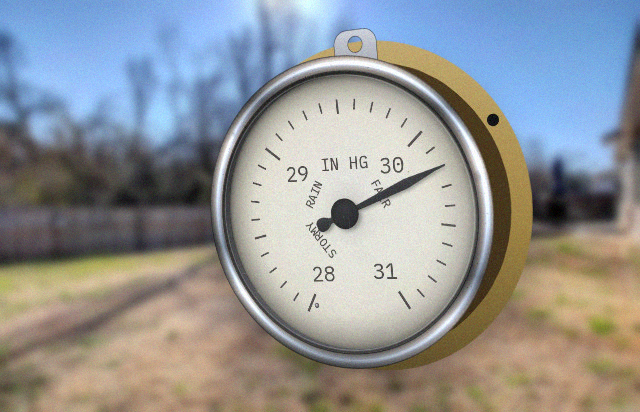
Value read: value=30.2 unit=inHg
